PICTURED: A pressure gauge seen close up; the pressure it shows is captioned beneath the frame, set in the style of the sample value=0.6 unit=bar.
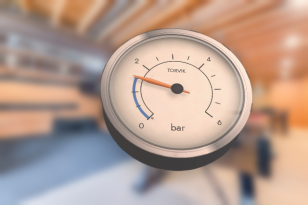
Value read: value=1.5 unit=bar
